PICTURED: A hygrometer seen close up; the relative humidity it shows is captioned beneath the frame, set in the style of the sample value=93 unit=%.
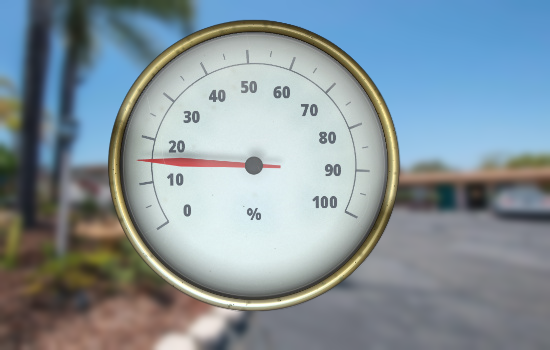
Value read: value=15 unit=%
